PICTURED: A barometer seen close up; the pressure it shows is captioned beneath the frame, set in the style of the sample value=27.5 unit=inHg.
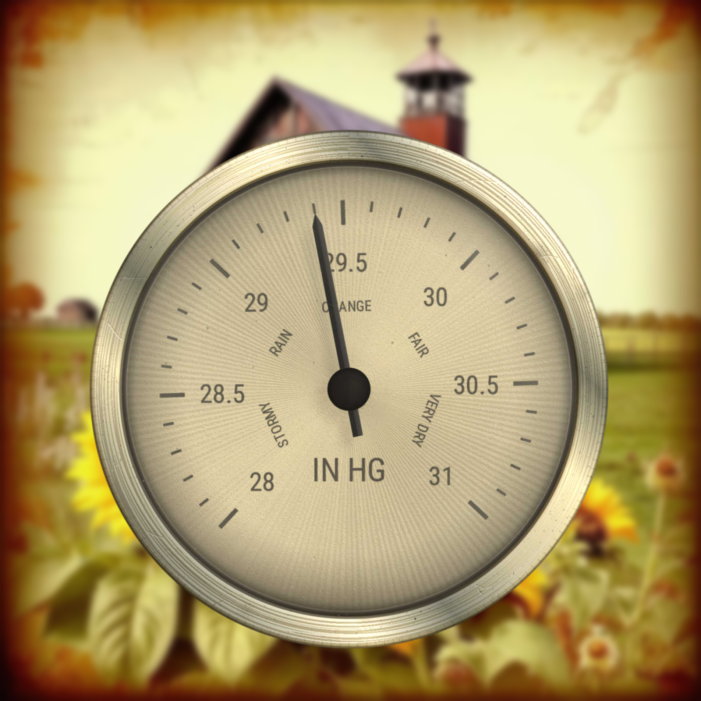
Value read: value=29.4 unit=inHg
